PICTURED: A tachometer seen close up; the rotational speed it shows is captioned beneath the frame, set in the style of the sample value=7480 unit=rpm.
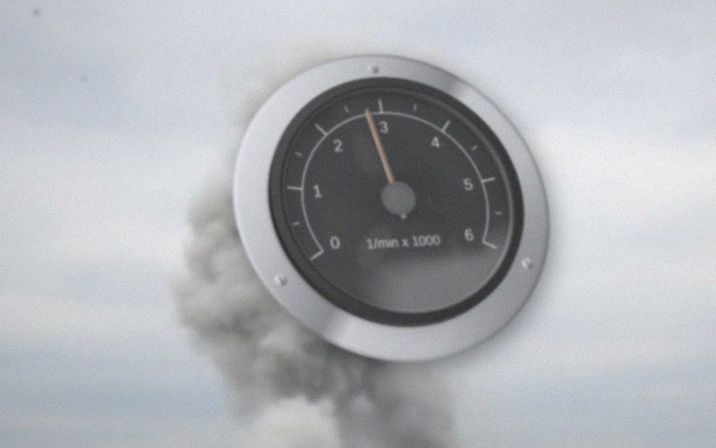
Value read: value=2750 unit=rpm
